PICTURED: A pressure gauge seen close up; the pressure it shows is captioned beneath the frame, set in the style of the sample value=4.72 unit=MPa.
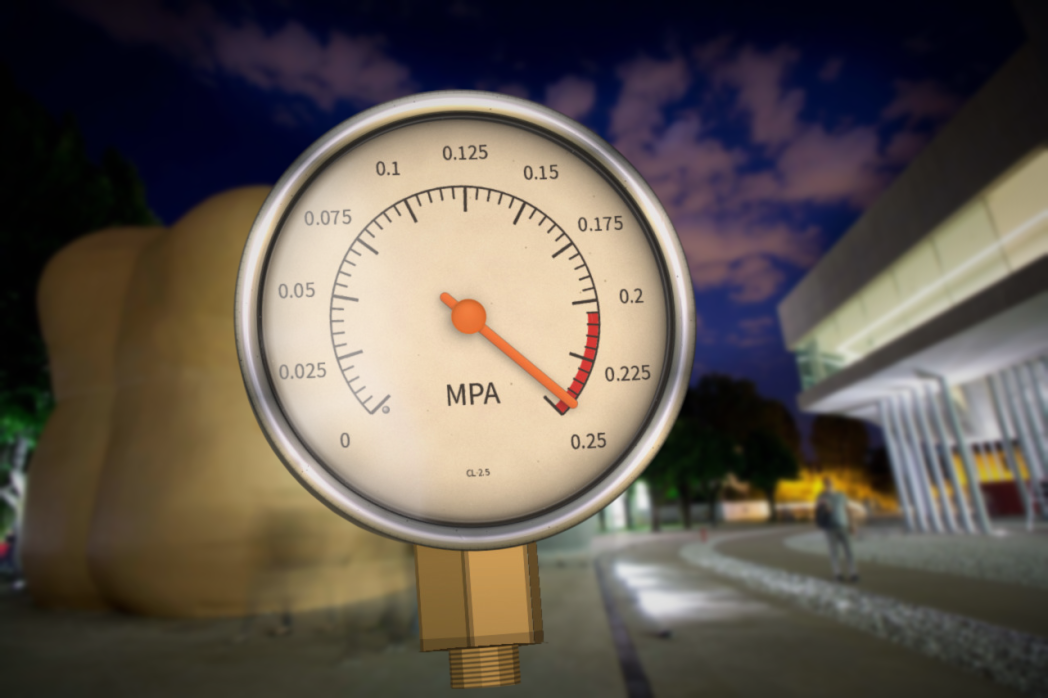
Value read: value=0.245 unit=MPa
